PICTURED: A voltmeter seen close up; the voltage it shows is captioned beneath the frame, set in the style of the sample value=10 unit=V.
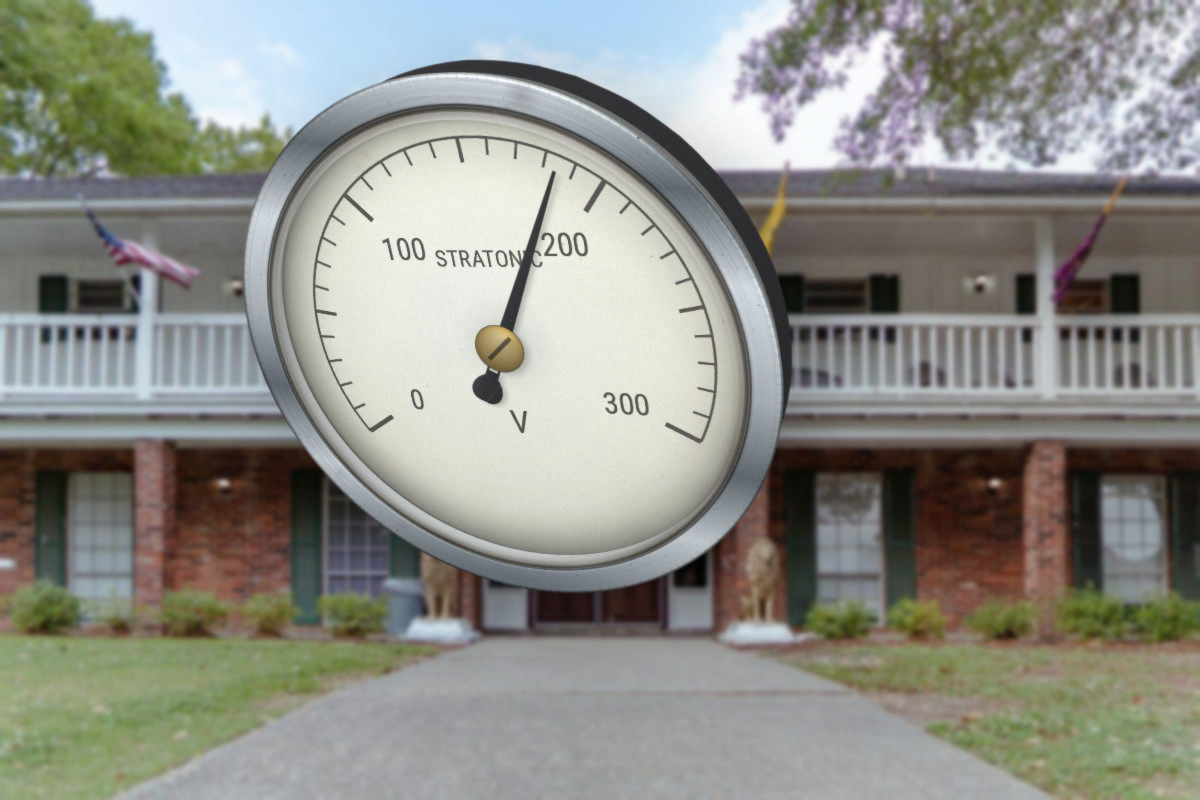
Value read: value=185 unit=V
